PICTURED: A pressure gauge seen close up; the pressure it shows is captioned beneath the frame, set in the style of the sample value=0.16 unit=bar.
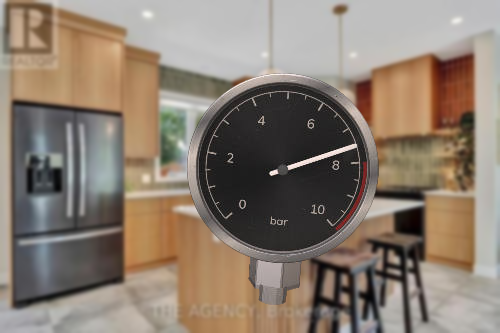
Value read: value=7.5 unit=bar
